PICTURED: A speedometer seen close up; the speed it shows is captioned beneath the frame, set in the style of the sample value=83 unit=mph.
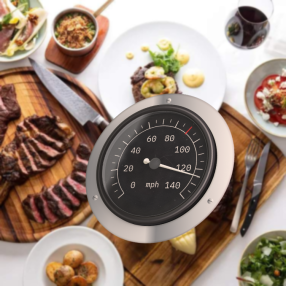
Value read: value=125 unit=mph
